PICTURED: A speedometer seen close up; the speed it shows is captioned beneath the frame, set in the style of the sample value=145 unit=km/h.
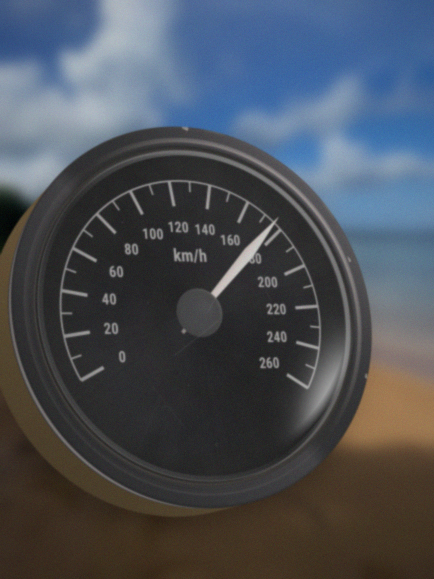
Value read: value=175 unit=km/h
